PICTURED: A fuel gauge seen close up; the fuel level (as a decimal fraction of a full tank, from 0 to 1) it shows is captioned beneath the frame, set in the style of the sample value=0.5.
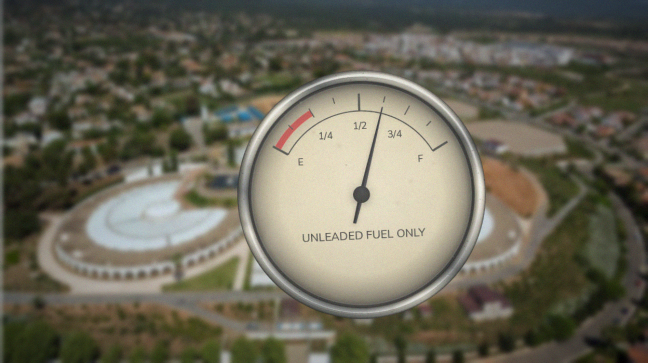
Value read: value=0.625
